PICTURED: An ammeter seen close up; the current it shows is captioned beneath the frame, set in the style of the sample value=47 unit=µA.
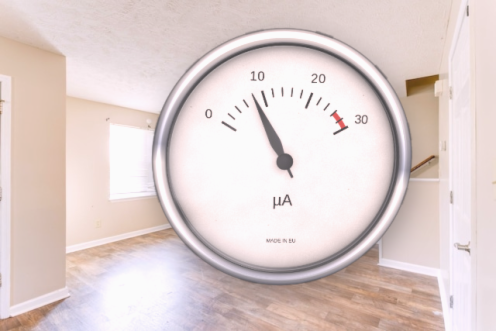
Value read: value=8 unit=µA
